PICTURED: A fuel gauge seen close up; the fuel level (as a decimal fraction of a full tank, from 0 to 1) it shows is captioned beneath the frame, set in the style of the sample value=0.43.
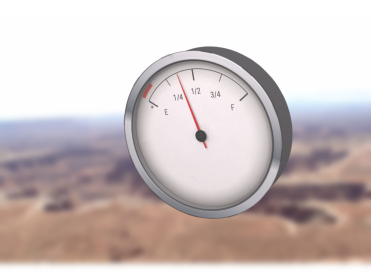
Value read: value=0.375
